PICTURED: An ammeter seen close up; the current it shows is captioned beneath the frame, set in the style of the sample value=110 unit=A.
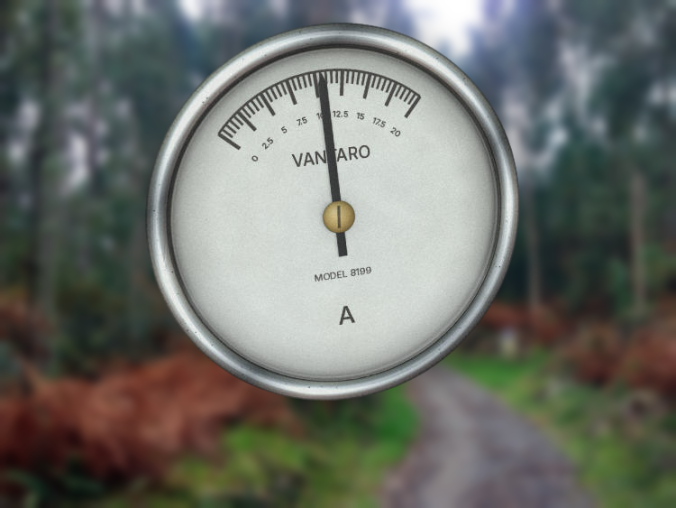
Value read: value=10.5 unit=A
